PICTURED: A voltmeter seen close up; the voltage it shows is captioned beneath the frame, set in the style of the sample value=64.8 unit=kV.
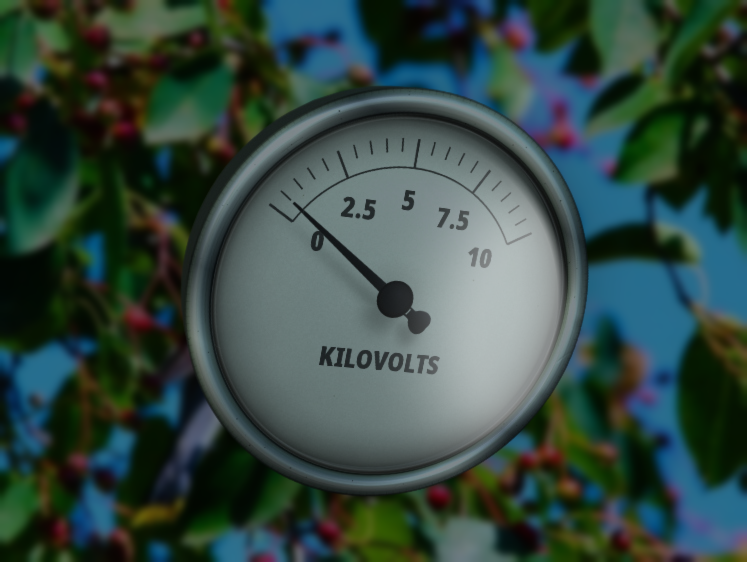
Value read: value=0.5 unit=kV
